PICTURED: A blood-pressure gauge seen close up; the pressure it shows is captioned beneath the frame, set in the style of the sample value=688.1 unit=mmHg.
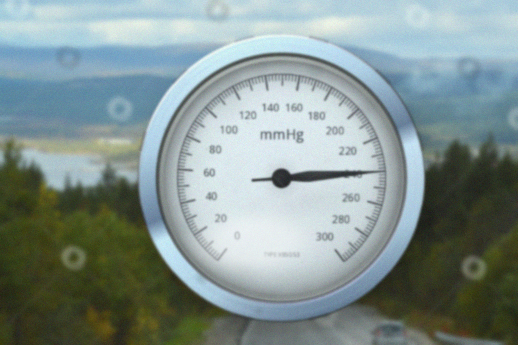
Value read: value=240 unit=mmHg
